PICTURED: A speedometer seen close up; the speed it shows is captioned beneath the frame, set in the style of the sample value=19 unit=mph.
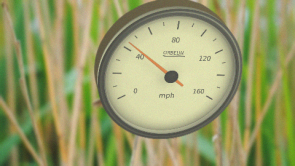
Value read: value=45 unit=mph
